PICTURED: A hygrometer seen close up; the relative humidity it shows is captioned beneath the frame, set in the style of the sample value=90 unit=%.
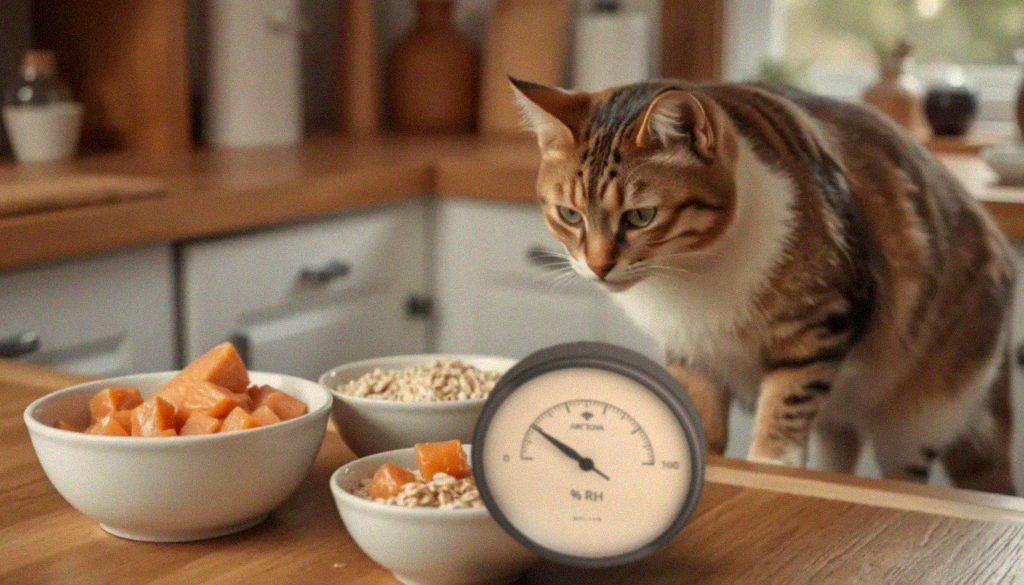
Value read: value=20 unit=%
